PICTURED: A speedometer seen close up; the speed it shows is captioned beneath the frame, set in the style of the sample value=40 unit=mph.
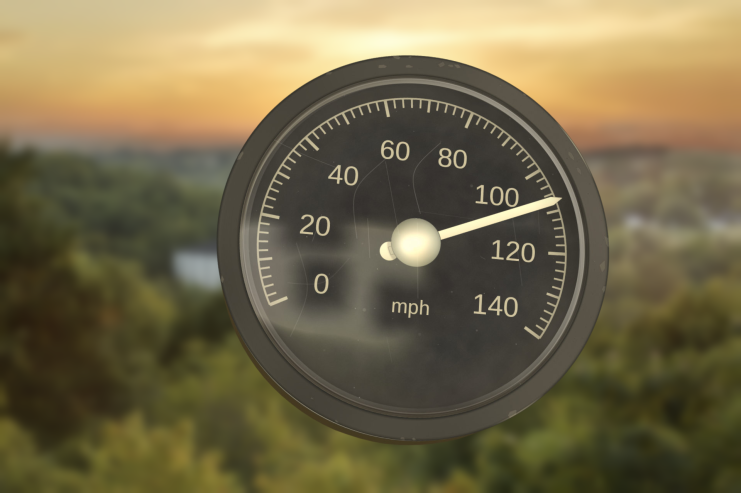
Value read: value=108 unit=mph
